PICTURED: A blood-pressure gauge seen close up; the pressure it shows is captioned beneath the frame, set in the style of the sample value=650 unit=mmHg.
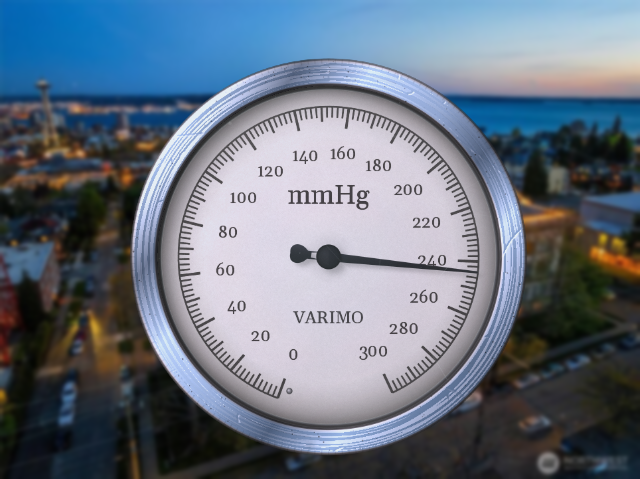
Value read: value=244 unit=mmHg
